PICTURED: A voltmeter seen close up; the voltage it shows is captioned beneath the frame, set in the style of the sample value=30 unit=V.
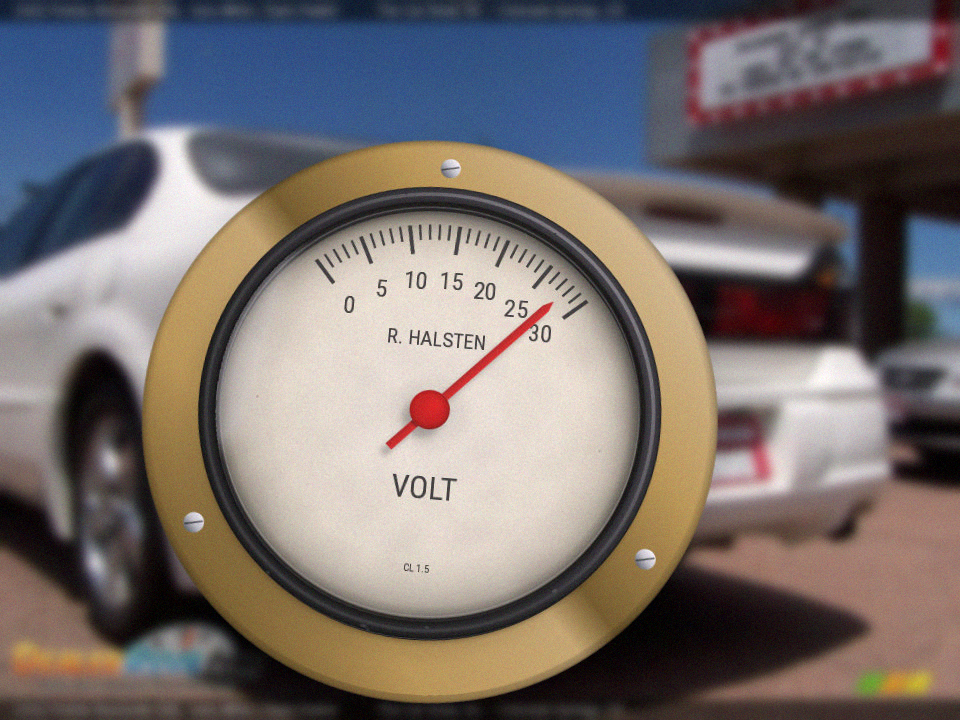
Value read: value=28 unit=V
